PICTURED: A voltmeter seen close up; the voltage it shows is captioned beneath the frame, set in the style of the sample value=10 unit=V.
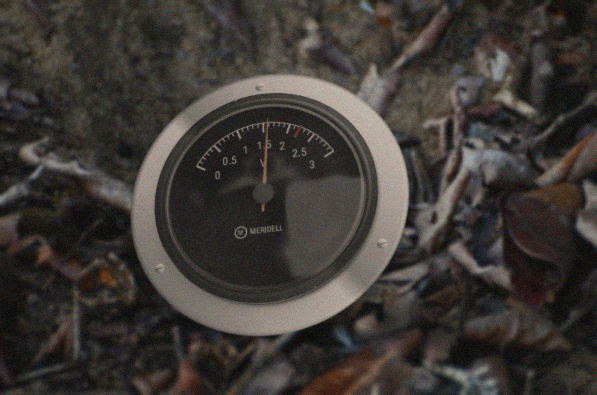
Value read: value=1.6 unit=V
